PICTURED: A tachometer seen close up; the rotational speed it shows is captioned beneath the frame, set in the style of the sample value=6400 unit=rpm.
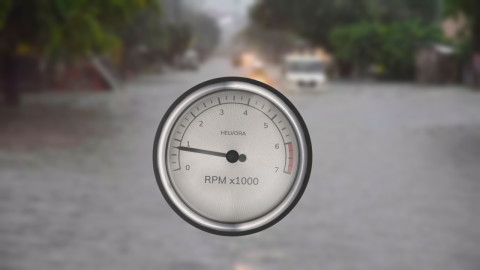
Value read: value=750 unit=rpm
